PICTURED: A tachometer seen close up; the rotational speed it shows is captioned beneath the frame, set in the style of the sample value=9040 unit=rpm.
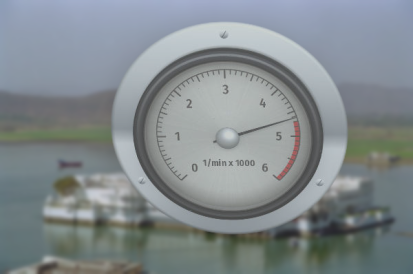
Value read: value=4600 unit=rpm
